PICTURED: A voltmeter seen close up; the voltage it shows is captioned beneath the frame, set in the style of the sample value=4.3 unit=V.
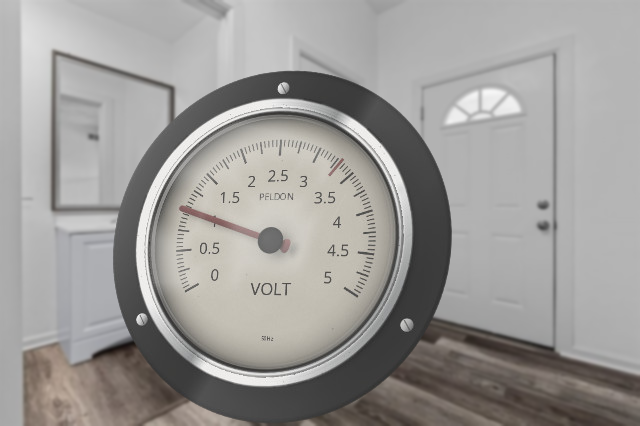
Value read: value=1 unit=V
